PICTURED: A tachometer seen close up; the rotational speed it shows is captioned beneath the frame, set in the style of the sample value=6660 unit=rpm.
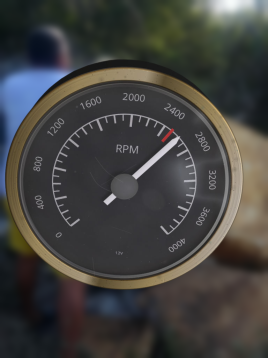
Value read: value=2600 unit=rpm
